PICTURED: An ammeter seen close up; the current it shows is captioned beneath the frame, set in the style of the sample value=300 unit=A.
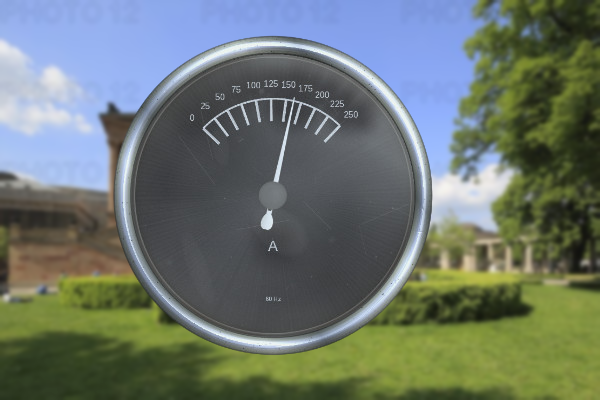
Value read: value=162.5 unit=A
